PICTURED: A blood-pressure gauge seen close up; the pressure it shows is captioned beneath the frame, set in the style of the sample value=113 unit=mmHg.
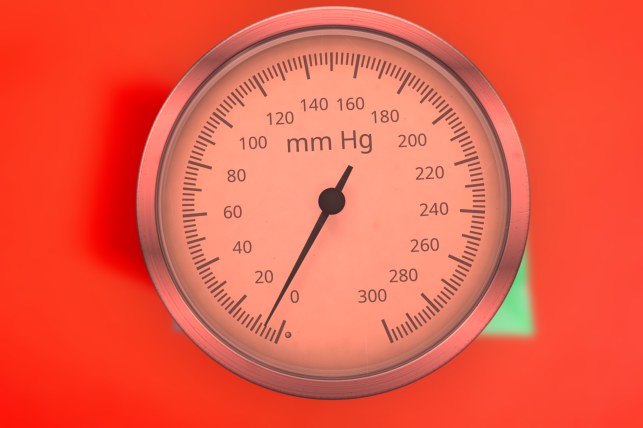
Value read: value=6 unit=mmHg
